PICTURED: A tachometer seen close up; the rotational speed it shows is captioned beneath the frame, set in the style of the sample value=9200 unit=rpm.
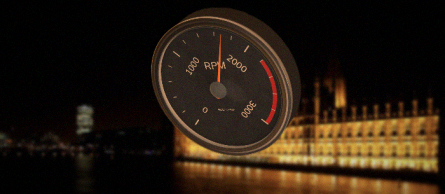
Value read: value=1700 unit=rpm
